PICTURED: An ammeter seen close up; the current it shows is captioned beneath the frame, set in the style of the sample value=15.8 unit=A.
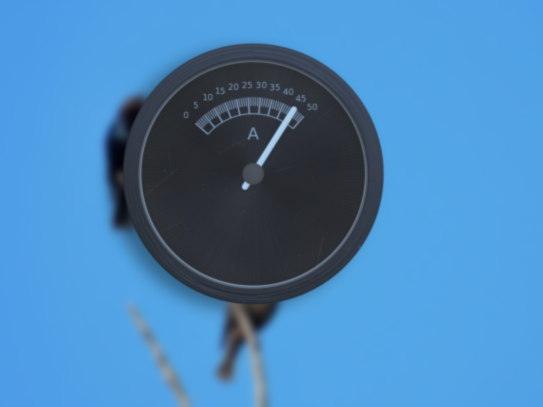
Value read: value=45 unit=A
